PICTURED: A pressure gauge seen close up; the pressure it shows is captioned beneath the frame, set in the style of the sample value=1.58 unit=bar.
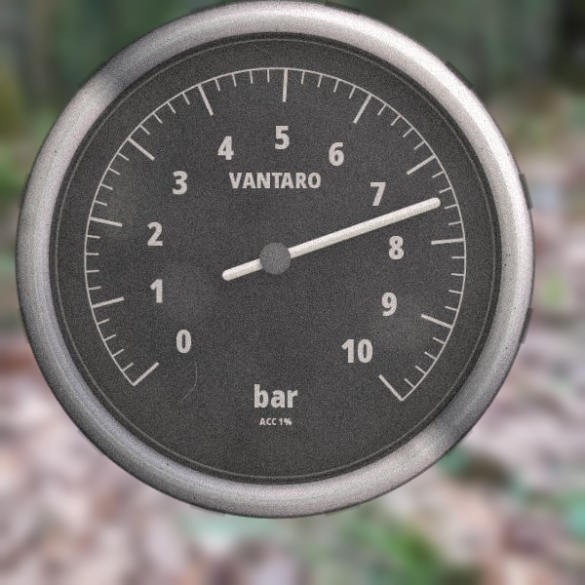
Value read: value=7.5 unit=bar
